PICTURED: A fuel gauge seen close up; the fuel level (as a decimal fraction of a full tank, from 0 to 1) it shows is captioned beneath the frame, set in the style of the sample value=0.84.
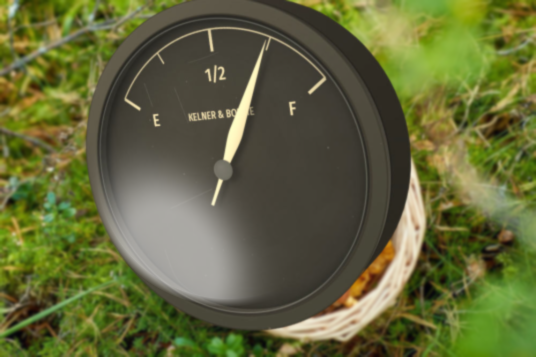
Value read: value=0.75
